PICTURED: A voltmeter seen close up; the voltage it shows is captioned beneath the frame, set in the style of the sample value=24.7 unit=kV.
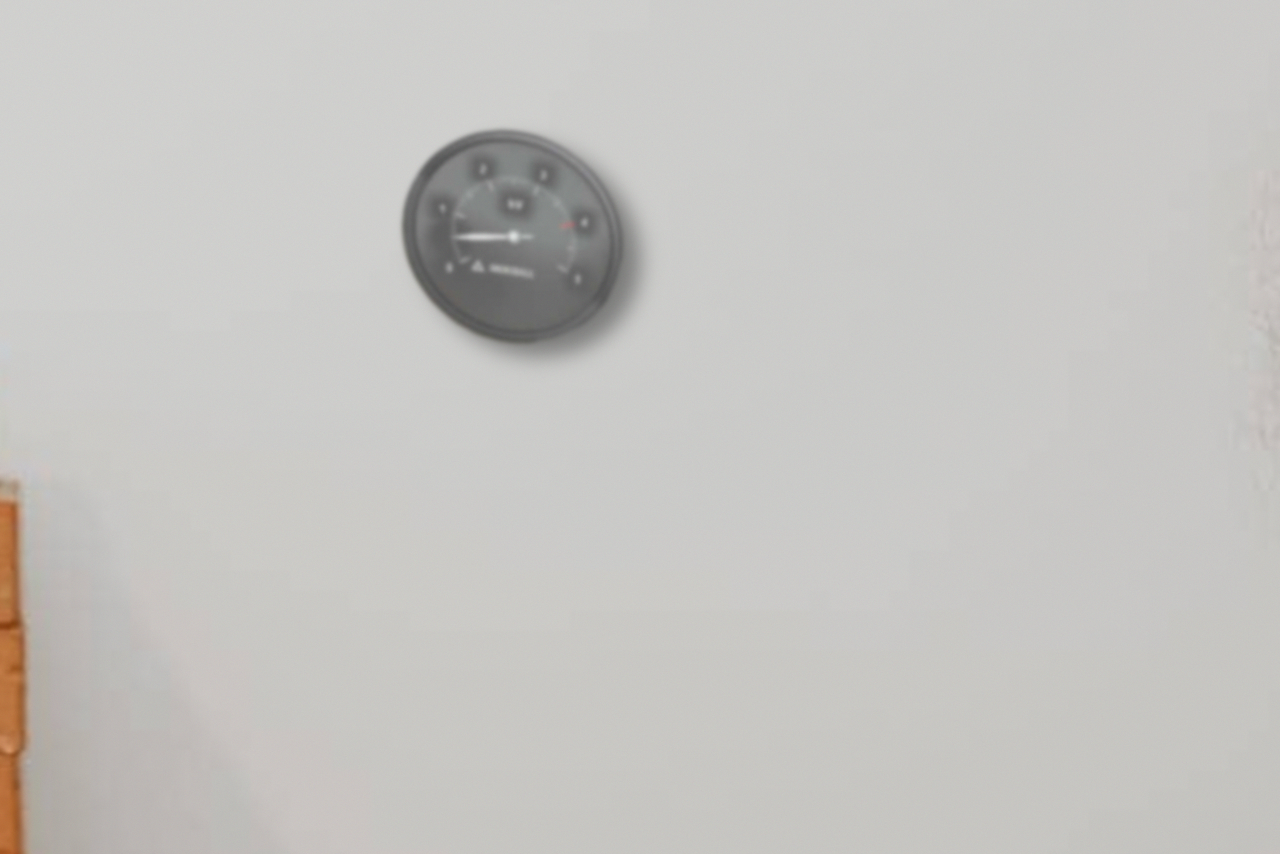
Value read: value=0.5 unit=kV
